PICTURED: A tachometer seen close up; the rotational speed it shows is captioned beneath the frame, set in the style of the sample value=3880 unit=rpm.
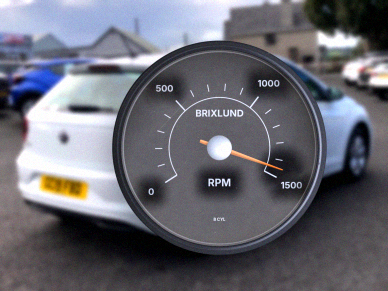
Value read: value=1450 unit=rpm
